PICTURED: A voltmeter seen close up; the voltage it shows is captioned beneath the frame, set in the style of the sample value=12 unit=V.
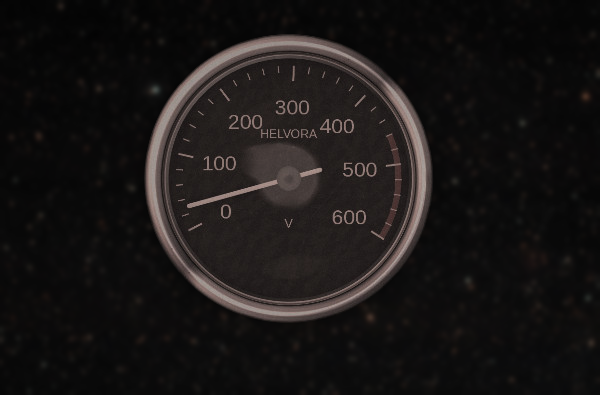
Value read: value=30 unit=V
